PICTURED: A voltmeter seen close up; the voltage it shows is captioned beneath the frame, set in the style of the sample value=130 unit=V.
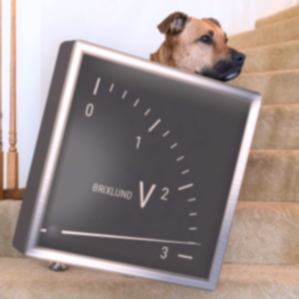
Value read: value=2.8 unit=V
